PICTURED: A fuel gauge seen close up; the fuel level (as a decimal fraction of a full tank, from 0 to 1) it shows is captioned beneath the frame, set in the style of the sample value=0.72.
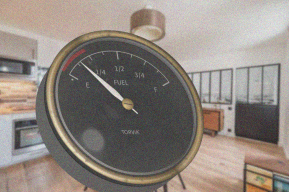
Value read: value=0.125
